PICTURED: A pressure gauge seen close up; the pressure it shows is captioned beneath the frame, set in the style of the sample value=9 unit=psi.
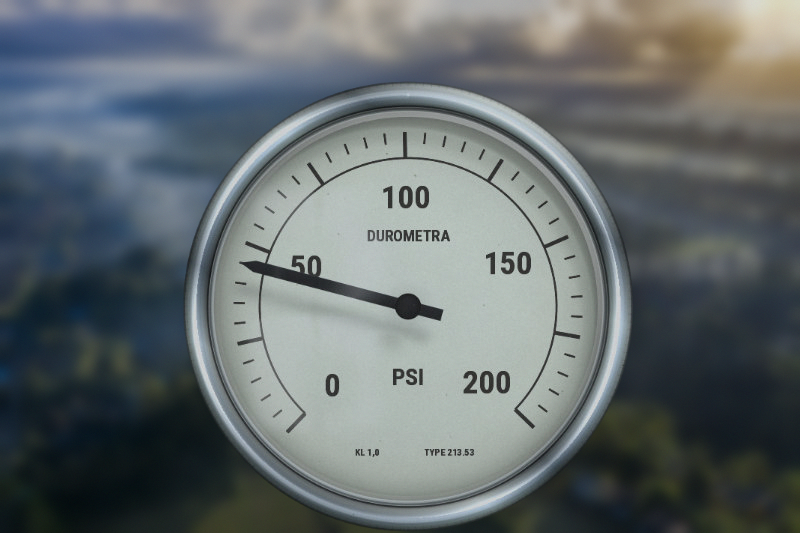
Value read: value=45 unit=psi
